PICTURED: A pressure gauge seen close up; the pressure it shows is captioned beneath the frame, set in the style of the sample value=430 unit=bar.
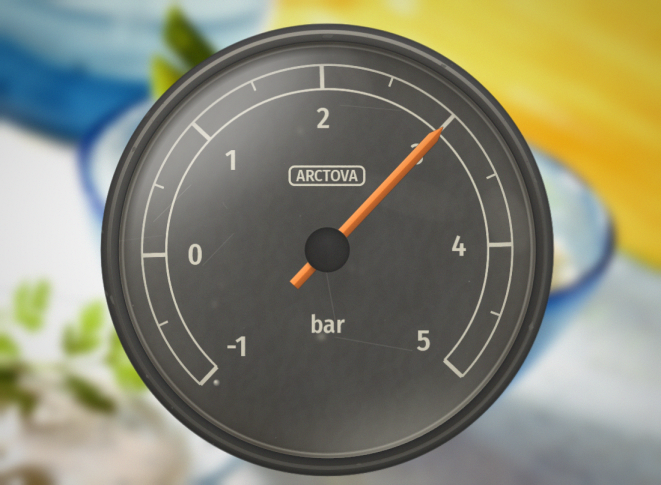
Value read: value=3 unit=bar
